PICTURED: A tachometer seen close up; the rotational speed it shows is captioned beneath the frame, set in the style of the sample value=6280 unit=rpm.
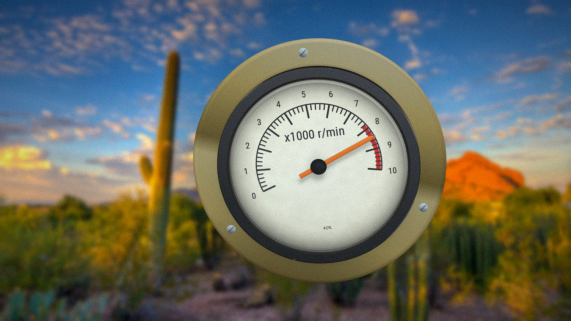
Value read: value=8400 unit=rpm
